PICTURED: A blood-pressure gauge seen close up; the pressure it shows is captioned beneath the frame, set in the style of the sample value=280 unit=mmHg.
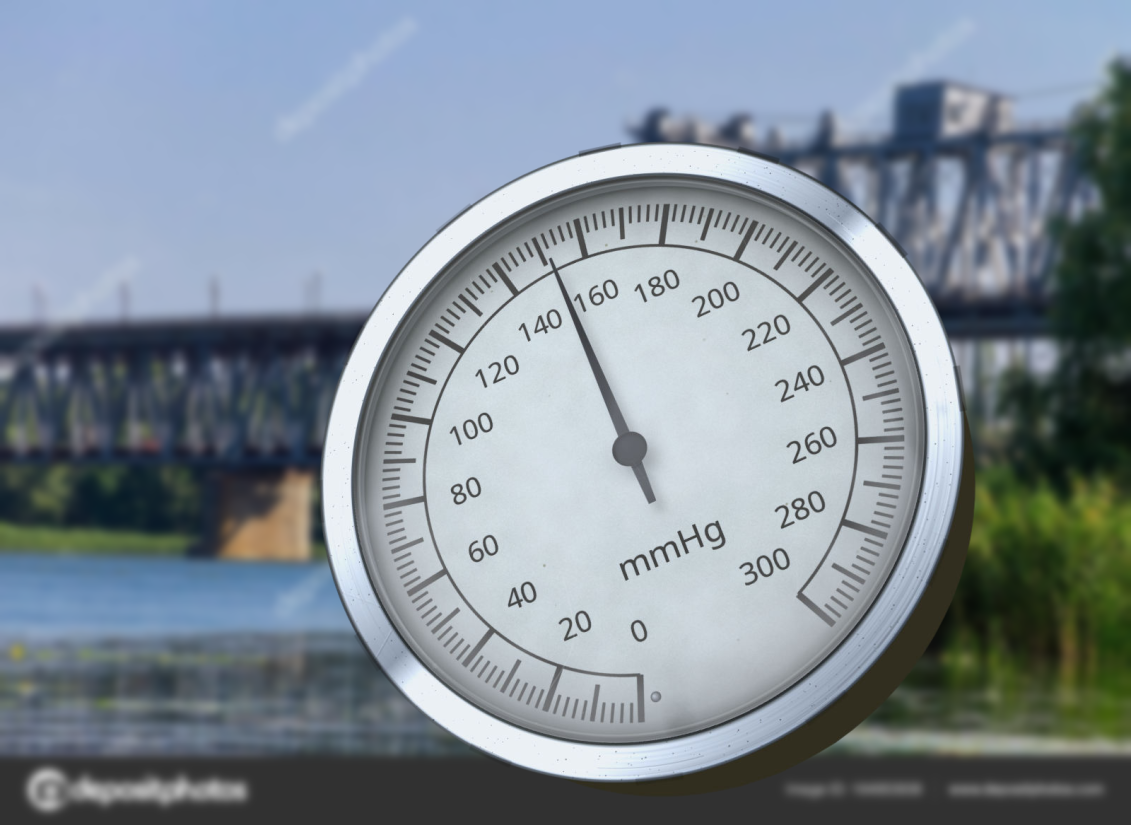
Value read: value=152 unit=mmHg
